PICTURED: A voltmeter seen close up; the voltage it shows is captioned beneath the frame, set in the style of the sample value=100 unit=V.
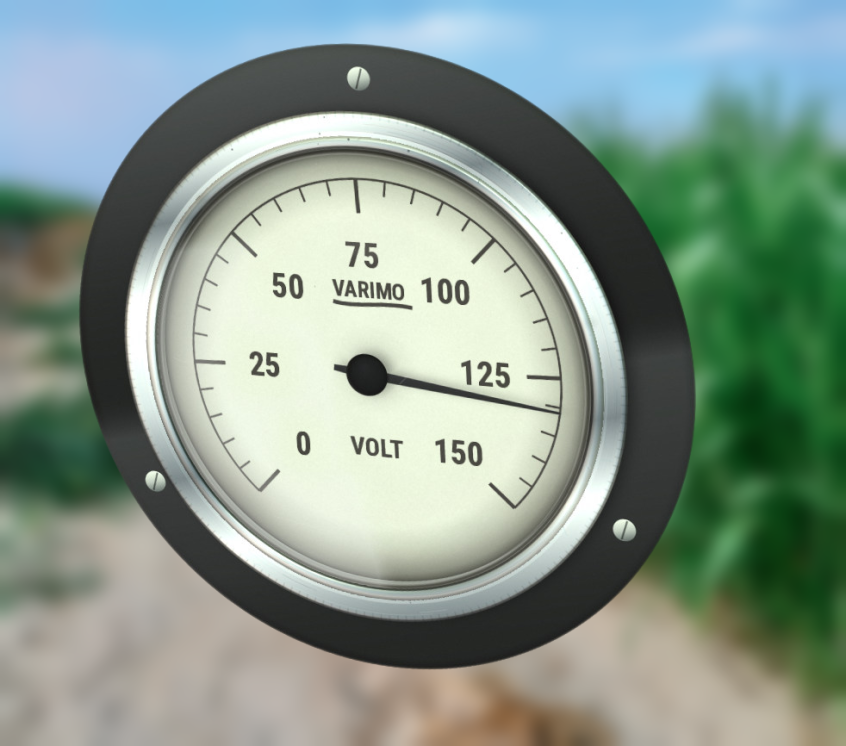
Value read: value=130 unit=V
